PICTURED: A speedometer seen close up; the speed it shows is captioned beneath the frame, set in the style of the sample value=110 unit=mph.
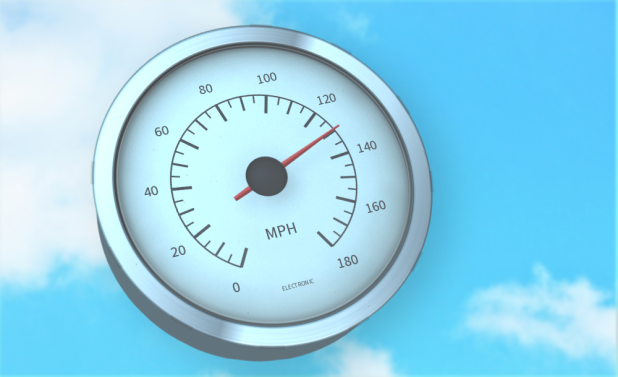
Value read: value=130 unit=mph
